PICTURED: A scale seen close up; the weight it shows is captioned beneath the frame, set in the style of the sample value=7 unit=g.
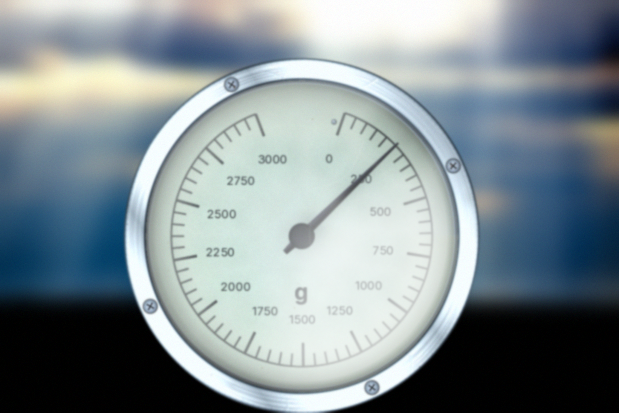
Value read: value=250 unit=g
